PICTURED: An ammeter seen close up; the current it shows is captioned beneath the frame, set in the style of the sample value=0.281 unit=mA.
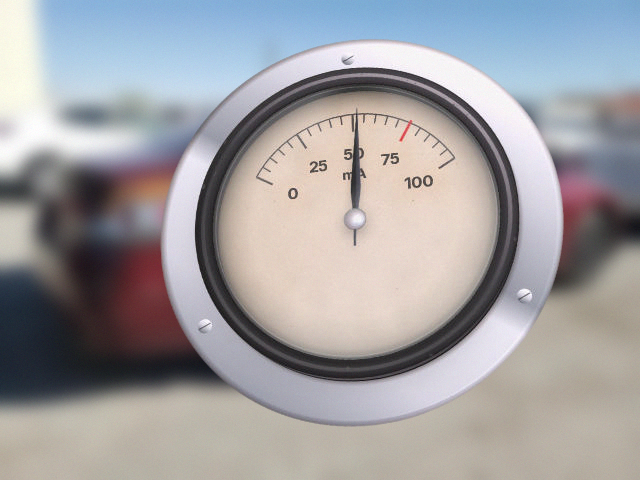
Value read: value=52.5 unit=mA
